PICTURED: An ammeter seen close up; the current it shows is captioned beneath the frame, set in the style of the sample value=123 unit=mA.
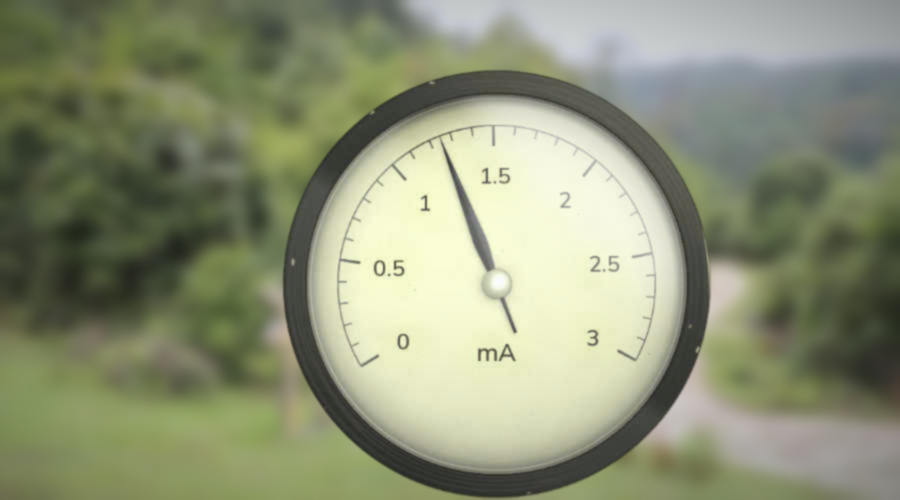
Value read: value=1.25 unit=mA
